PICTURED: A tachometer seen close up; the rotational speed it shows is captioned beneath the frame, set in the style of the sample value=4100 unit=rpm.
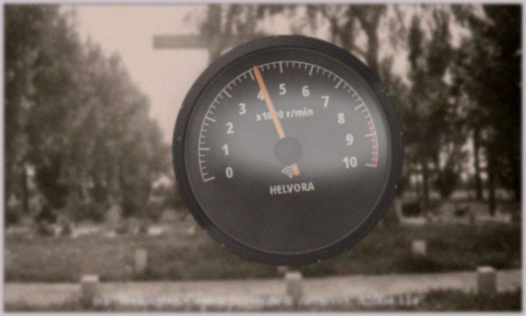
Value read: value=4200 unit=rpm
